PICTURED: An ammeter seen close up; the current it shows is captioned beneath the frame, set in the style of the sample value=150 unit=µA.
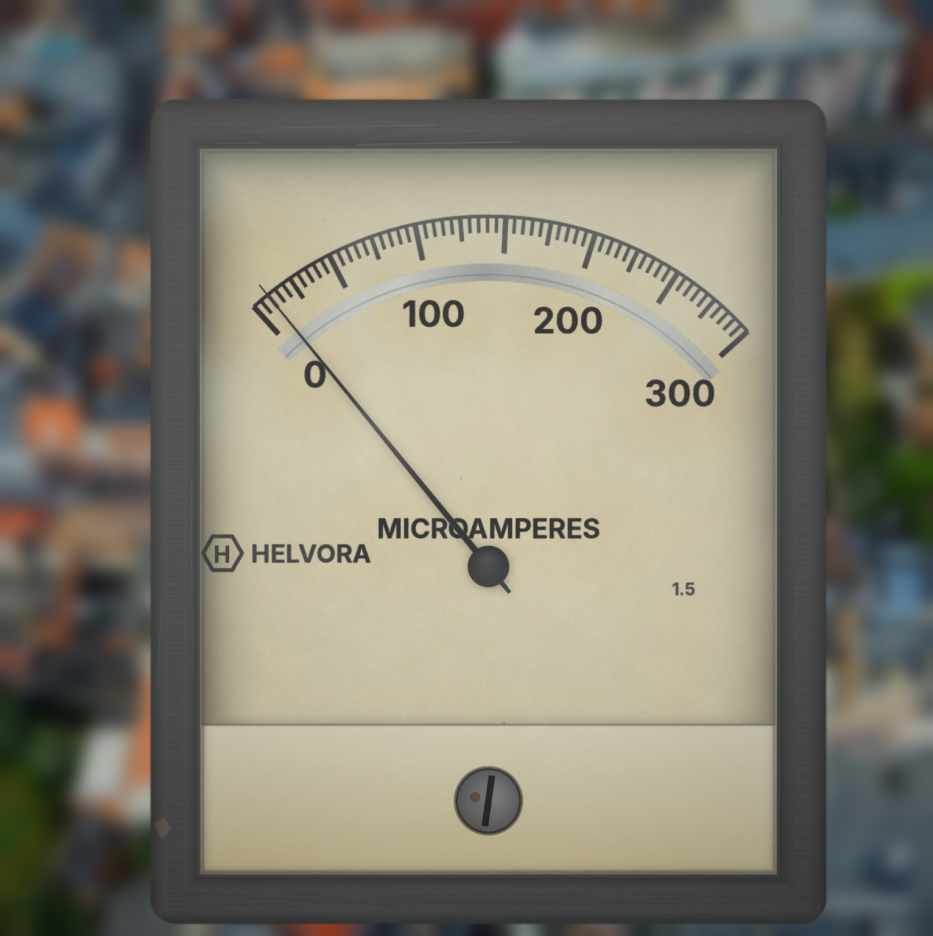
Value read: value=10 unit=µA
